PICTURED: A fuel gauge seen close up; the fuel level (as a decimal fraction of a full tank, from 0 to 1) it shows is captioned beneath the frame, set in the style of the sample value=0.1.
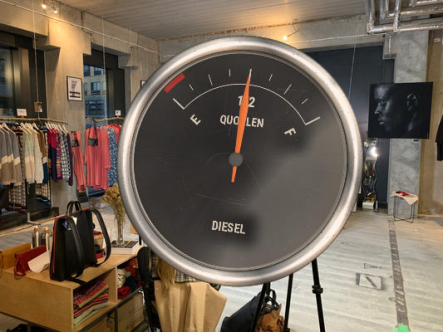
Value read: value=0.5
